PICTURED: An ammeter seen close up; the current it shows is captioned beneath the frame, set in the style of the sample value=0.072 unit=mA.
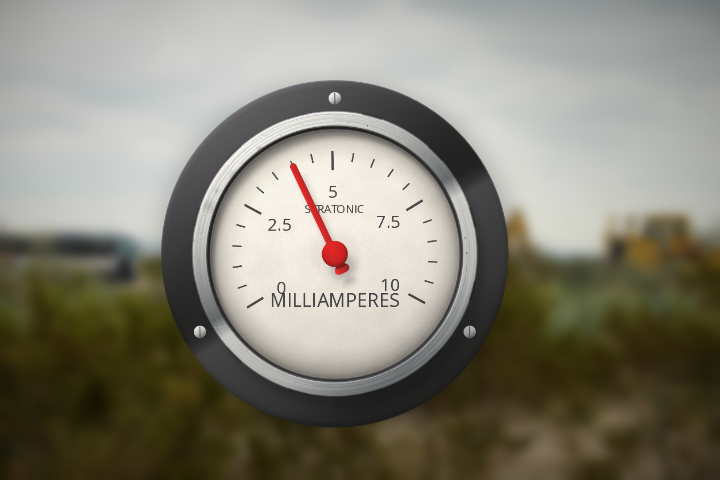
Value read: value=4 unit=mA
